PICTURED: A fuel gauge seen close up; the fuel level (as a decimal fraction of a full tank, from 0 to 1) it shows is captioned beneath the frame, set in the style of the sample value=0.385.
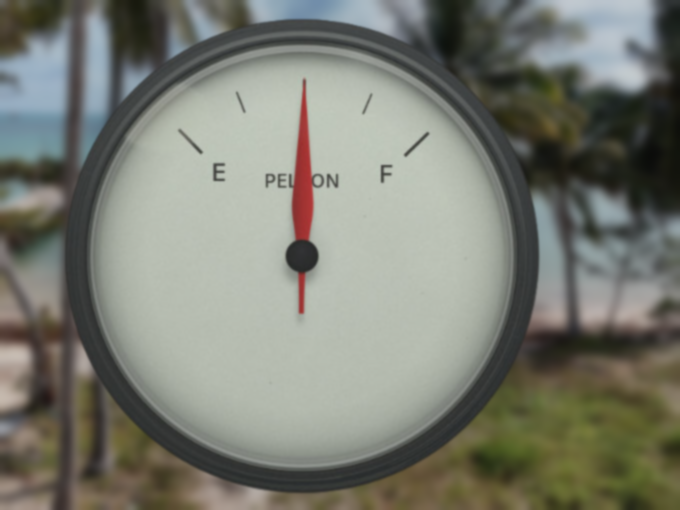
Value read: value=0.5
